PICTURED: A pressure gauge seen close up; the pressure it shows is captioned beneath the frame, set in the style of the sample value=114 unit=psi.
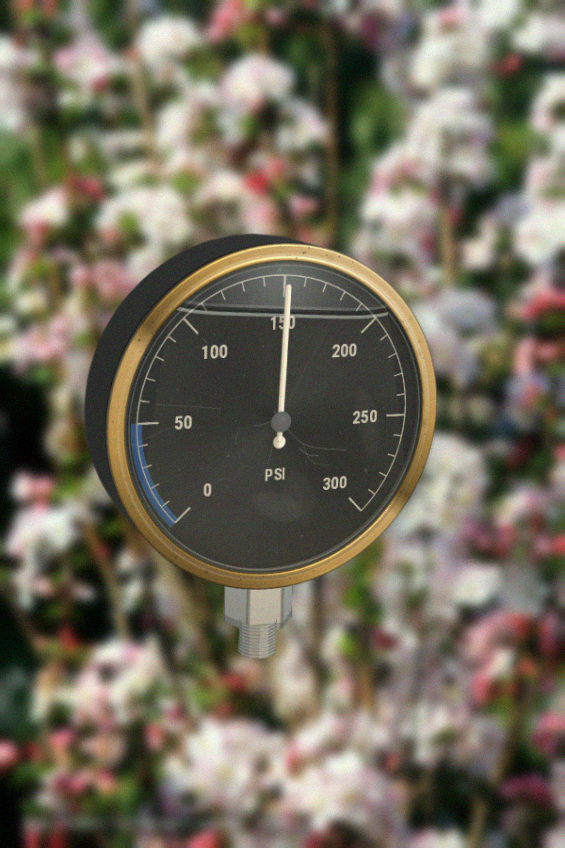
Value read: value=150 unit=psi
